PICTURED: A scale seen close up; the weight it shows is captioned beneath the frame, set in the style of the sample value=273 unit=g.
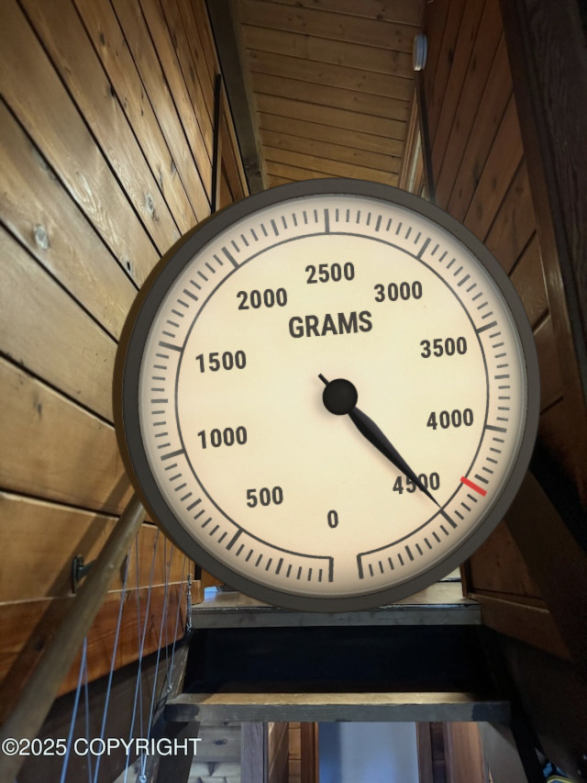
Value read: value=4500 unit=g
